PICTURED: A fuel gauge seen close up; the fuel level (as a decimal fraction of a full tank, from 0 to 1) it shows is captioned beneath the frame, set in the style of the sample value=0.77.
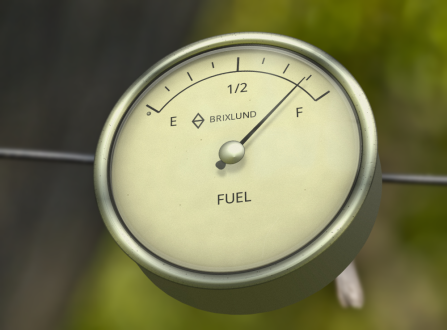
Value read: value=0.875
